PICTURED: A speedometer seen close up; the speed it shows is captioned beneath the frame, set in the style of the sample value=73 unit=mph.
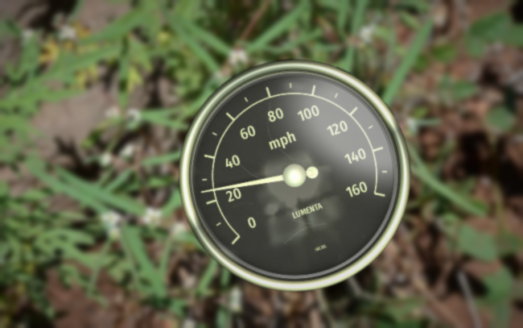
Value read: value=25 unit=mph
